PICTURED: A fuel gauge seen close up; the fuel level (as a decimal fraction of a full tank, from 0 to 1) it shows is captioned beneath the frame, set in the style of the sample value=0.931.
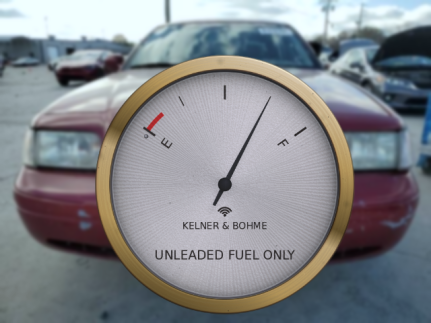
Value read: value=0.75
